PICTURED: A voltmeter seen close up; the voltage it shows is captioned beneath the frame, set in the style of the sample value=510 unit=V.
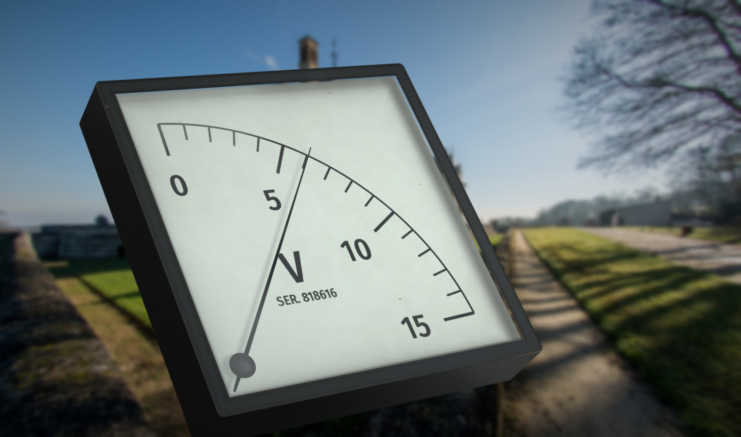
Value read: value=6 unit=V
